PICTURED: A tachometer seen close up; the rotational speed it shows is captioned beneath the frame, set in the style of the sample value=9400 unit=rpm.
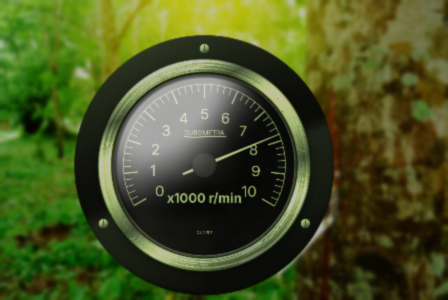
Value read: value=7800 unit=rpm
